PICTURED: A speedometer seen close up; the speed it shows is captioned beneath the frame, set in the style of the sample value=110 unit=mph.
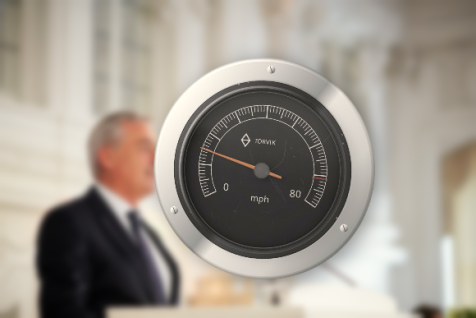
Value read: value=15 unit=mph
